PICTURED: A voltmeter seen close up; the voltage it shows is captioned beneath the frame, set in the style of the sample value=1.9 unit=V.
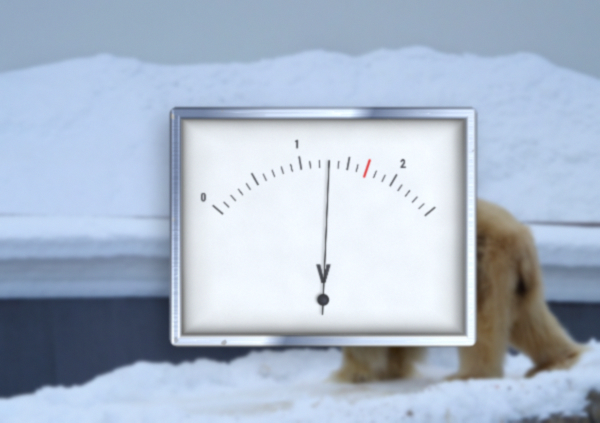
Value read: value=1.3 unit=V
